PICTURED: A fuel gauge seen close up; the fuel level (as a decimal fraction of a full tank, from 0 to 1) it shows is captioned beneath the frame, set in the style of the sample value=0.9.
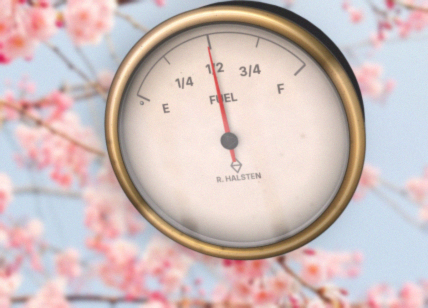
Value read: value=0.5
